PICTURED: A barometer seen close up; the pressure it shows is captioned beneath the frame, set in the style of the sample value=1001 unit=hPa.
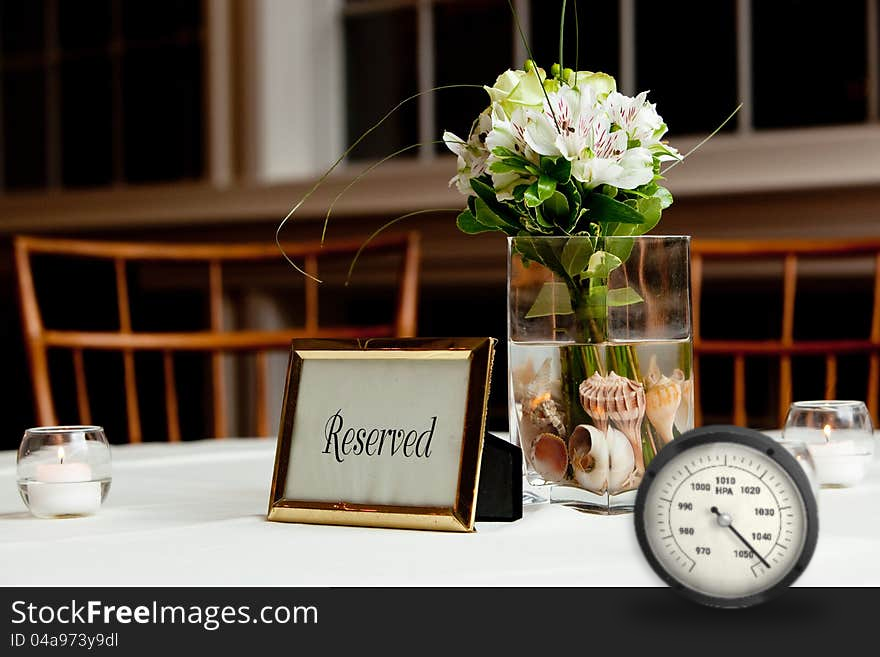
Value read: value=1046 unit=hPa
